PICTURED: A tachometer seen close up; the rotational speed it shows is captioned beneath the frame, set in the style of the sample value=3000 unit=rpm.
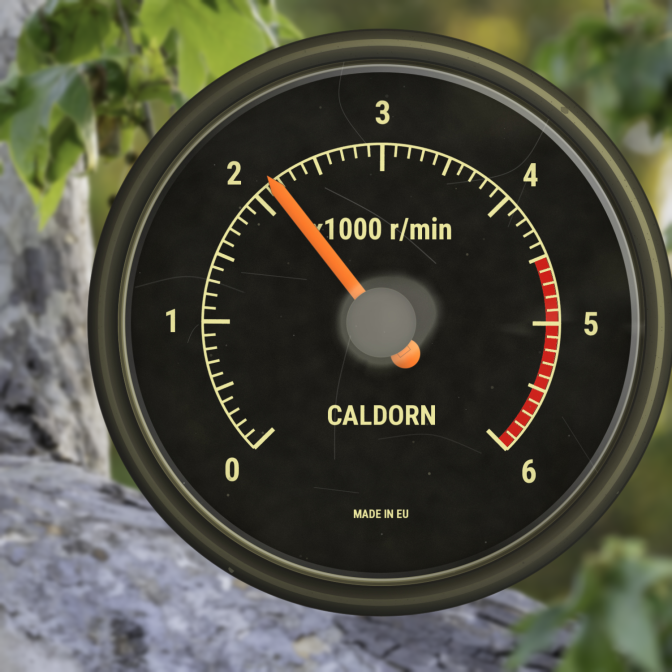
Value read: value=2150 unit=rpm
